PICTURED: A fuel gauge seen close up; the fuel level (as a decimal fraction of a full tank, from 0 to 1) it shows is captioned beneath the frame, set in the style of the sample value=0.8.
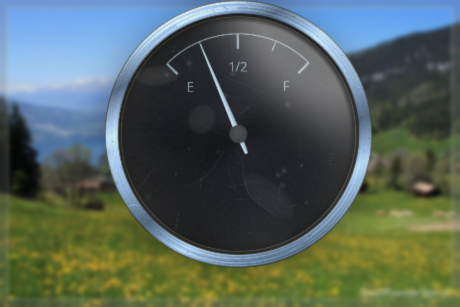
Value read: value=0.25
